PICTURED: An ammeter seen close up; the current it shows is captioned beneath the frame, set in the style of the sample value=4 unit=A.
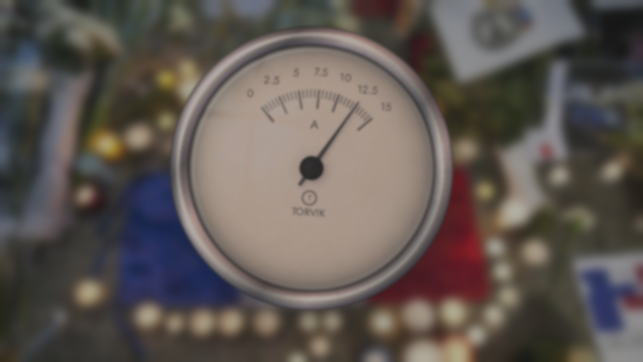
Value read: value=12.5 unit=A
